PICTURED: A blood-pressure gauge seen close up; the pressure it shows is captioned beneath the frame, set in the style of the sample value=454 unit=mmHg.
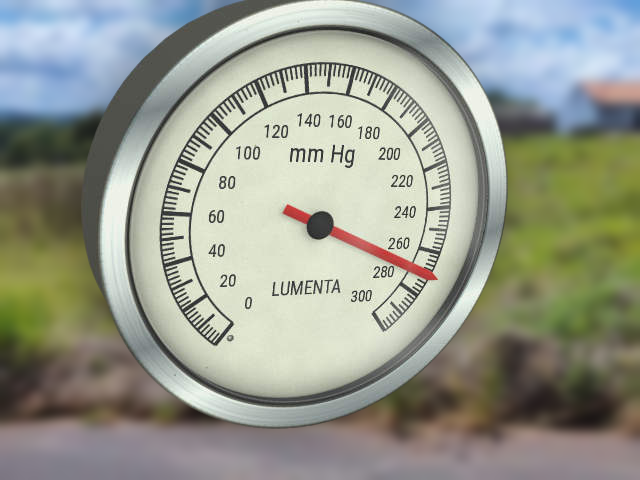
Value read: value=270 unit=mmHg
